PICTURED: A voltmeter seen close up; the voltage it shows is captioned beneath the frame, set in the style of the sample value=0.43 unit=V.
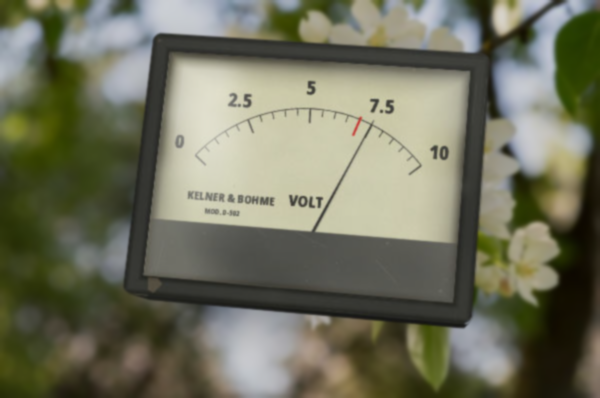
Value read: value=7.5 unit=V
